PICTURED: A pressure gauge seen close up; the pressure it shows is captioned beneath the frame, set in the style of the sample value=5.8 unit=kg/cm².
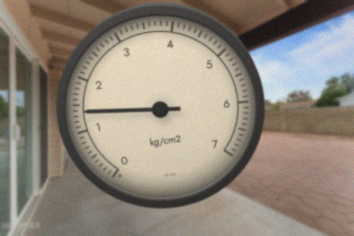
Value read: value=1.4 unit=kg/cm²
